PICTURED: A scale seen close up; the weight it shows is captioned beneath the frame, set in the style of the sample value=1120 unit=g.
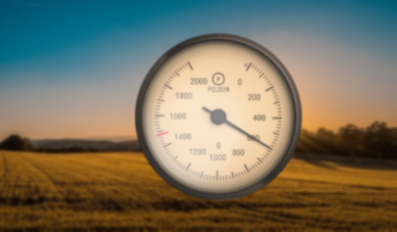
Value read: value=600 unit=g
